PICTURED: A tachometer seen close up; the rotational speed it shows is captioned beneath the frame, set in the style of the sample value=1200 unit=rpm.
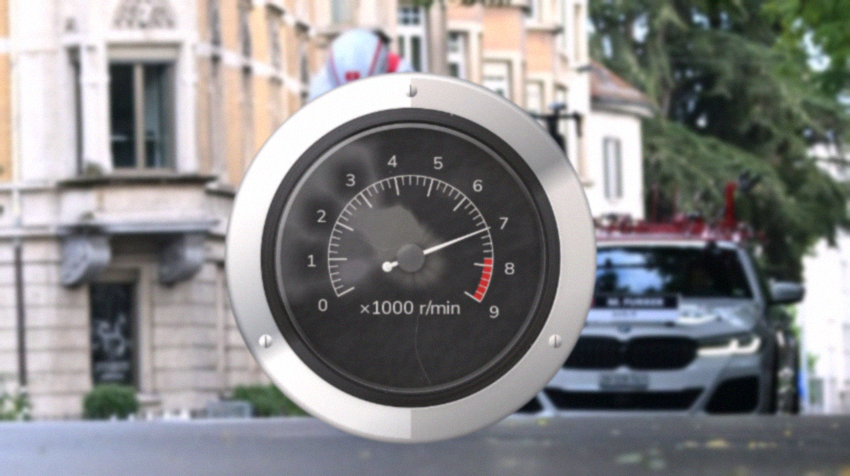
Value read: value=7000 unit=rpm
